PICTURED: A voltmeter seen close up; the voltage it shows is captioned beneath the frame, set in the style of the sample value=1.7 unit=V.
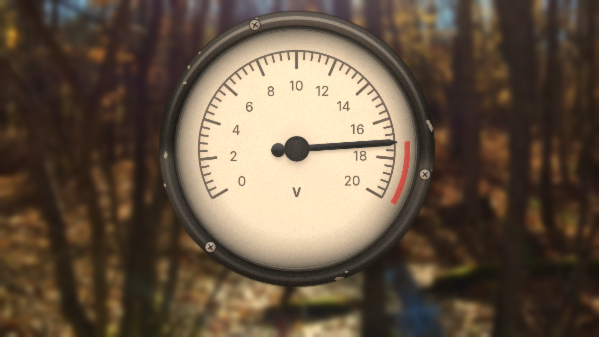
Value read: value=17.2 unit=V
